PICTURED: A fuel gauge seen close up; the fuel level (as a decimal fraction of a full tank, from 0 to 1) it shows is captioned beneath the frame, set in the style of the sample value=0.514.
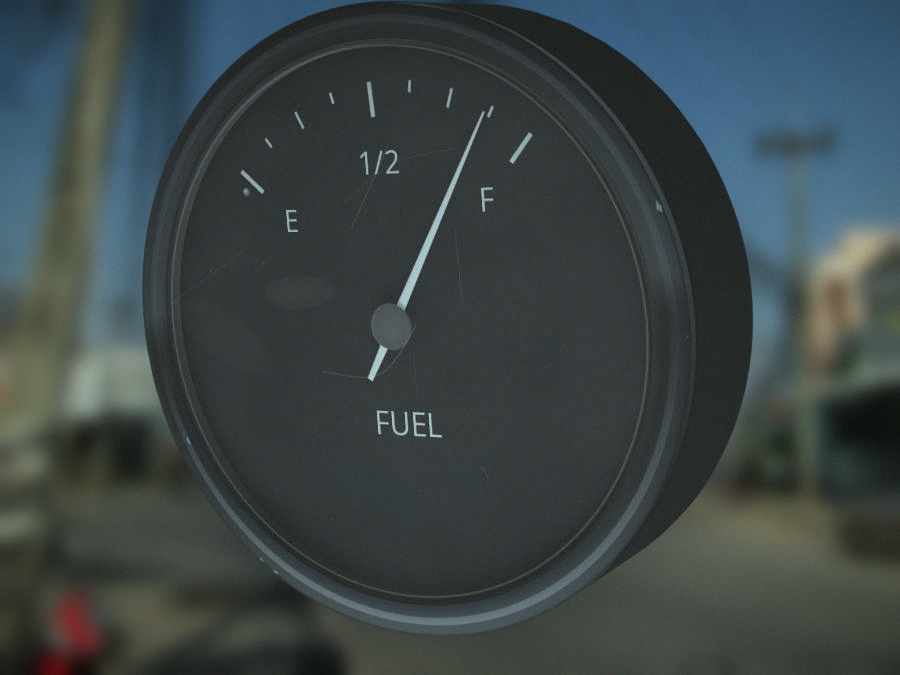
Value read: value=0.875
